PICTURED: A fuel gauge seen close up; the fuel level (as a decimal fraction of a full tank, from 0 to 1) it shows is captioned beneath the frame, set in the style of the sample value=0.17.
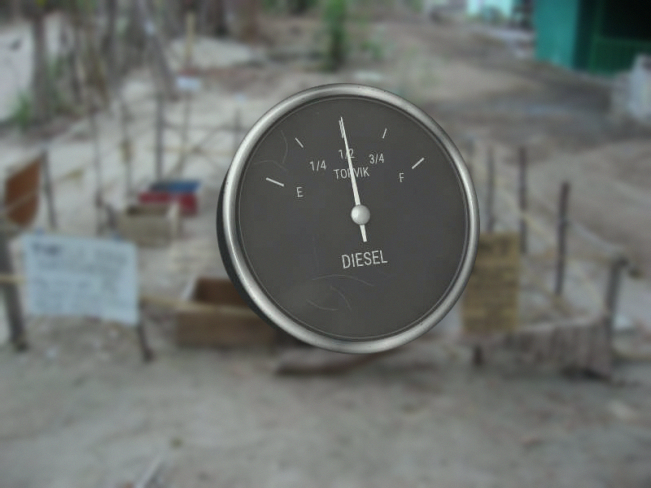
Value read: value=0.5
